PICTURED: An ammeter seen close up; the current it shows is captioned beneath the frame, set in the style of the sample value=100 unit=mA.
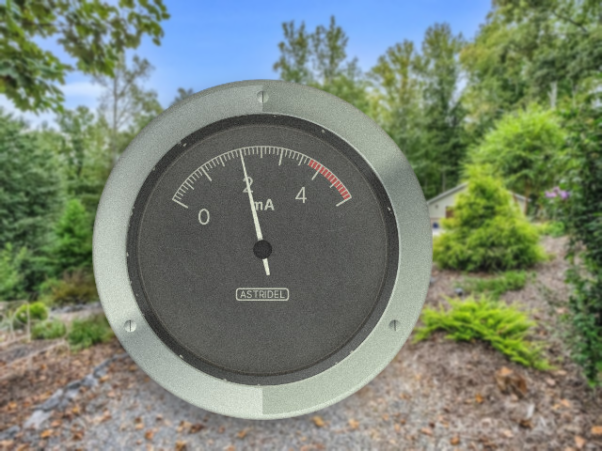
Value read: value=2 unit=mA
